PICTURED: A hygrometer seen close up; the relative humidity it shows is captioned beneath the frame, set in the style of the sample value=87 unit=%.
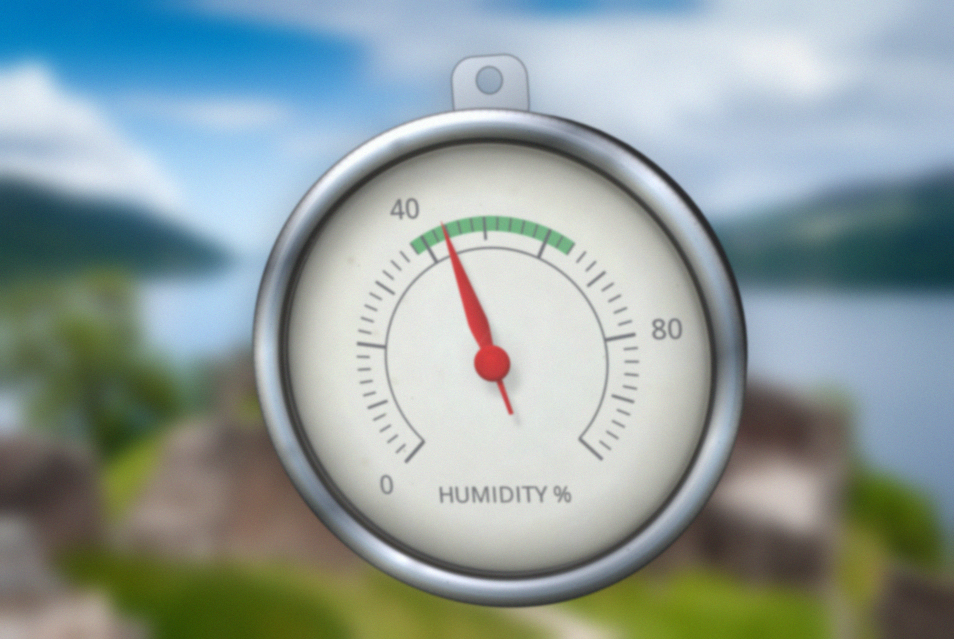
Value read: value=44 unit=%
